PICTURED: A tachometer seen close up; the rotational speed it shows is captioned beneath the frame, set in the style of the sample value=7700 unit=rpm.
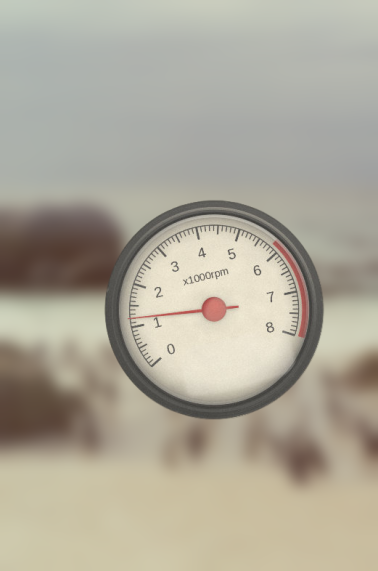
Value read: value=1200 unit=rpm
